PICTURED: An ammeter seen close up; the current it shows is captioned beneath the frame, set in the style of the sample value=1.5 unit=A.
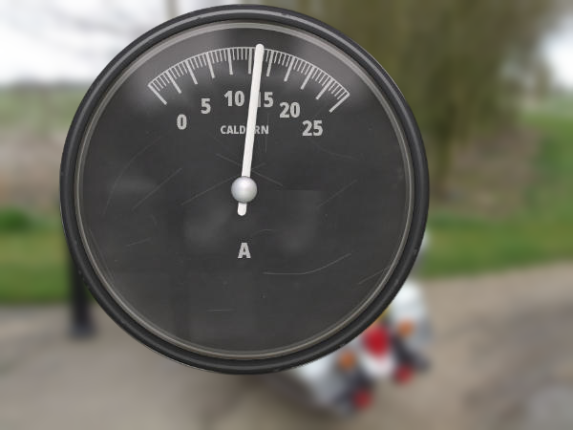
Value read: value=13.5 unit=A
